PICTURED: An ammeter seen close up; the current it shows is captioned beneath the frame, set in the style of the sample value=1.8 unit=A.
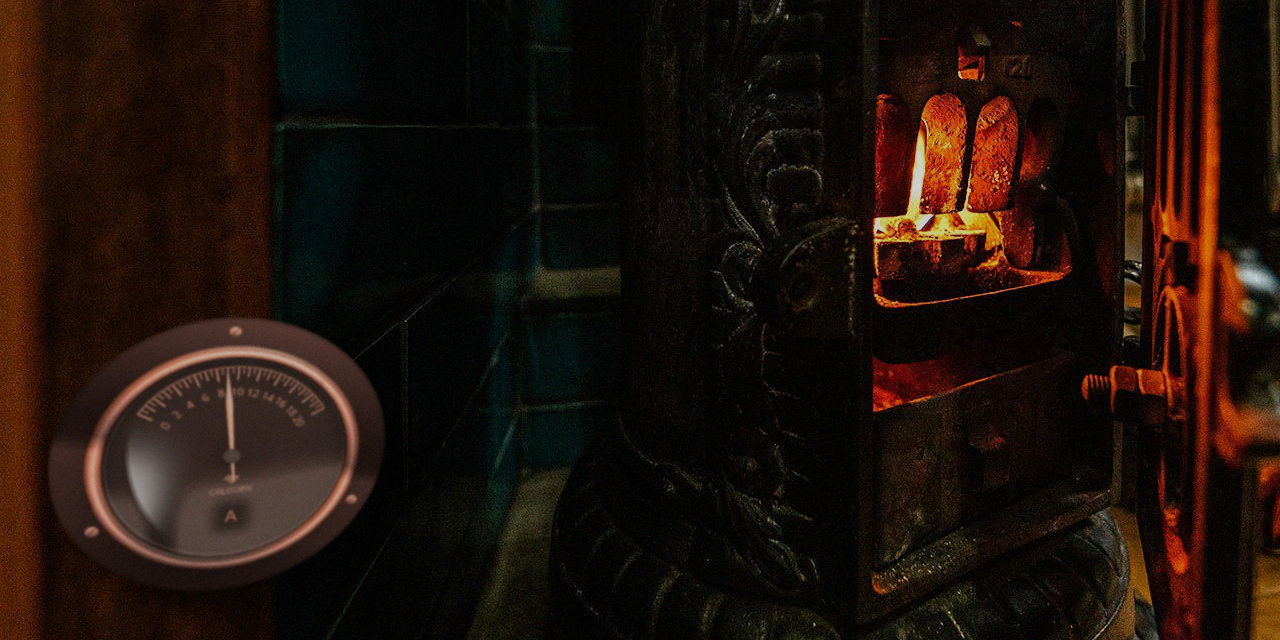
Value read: value=9 unit=A
